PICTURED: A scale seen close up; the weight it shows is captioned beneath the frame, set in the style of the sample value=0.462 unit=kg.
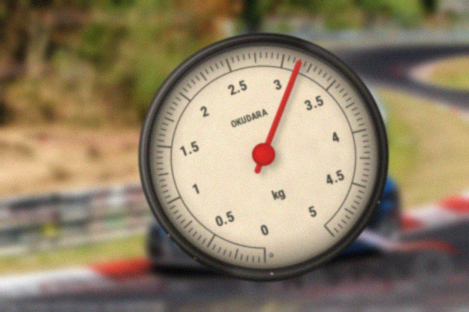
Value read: value=3.15 unit=kg
